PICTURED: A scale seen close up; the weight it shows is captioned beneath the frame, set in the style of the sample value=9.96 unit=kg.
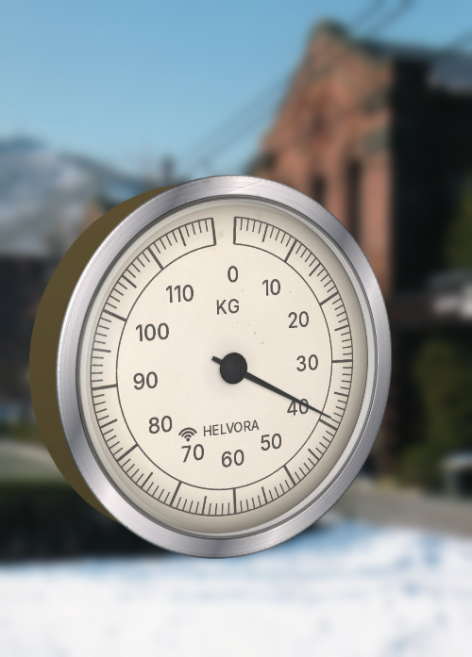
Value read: value=39 unit=kg
